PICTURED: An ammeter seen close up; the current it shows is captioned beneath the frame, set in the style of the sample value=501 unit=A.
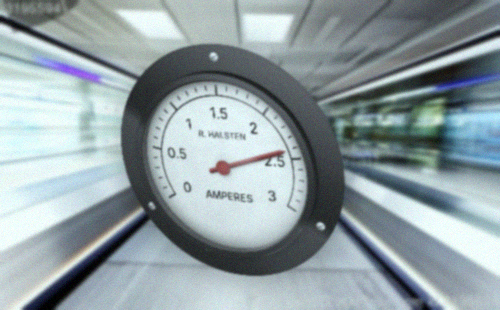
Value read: value=2.4 unit=A
